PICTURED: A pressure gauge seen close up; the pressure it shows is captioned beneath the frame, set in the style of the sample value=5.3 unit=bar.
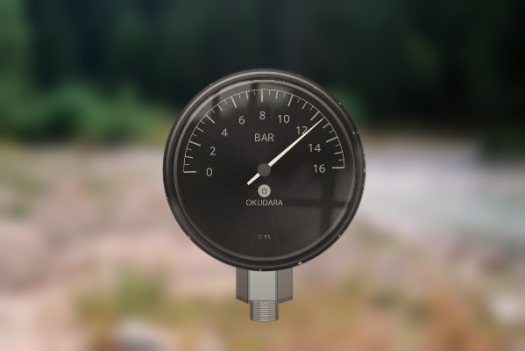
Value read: value=12.5 unit=bar
